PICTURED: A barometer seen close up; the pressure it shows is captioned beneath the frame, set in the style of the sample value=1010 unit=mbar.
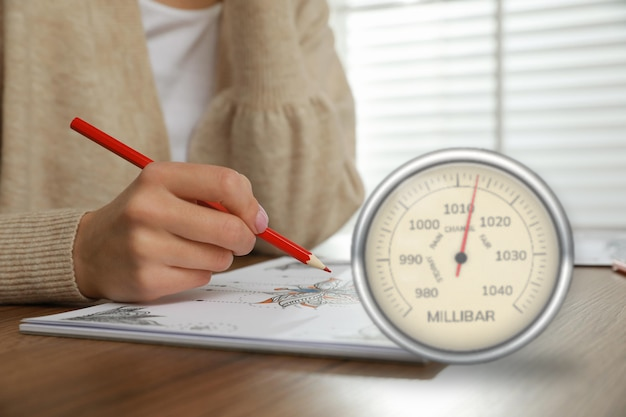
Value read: value=1013 unit=mbar
